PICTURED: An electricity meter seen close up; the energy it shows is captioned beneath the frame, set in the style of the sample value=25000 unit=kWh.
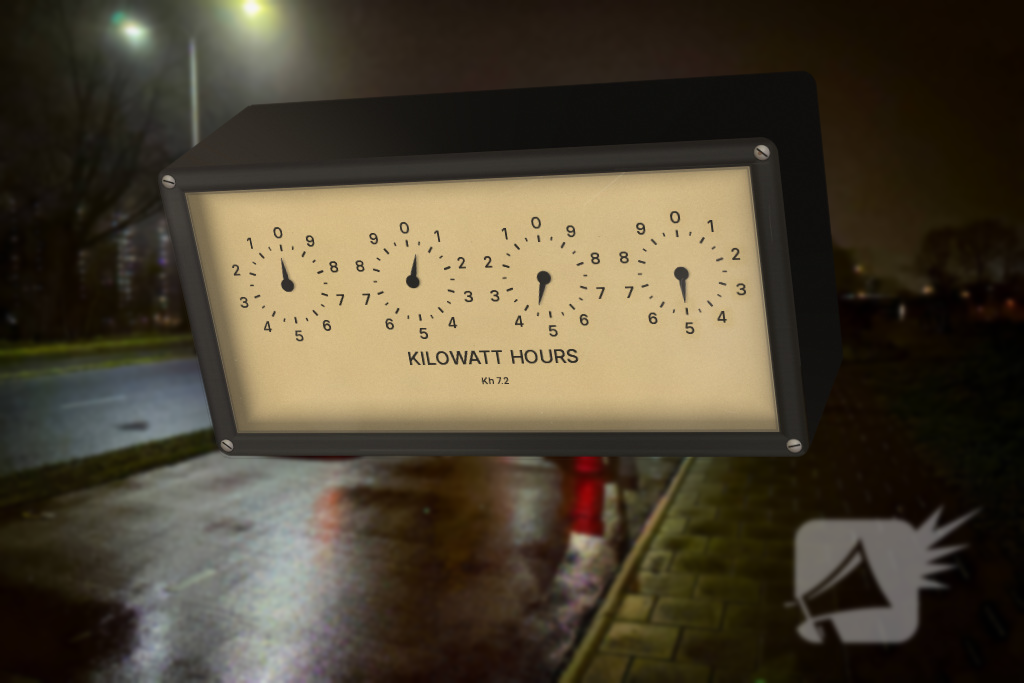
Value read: value=45 unit=kWh
